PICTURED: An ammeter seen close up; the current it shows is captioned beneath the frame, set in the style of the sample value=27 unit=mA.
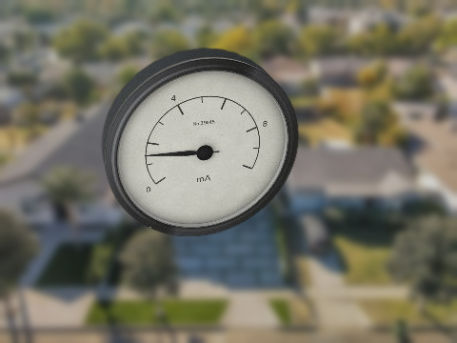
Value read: value=1.5 unit=mA
